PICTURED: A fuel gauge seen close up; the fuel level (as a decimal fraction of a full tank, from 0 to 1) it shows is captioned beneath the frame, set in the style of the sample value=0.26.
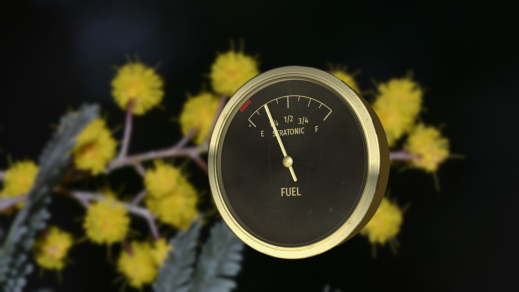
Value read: value=0.25
